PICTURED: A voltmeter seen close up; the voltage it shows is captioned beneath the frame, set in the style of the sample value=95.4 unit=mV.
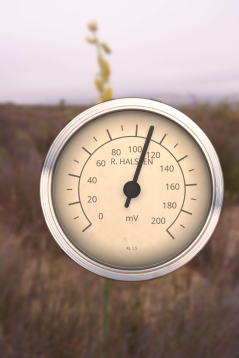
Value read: value=110 unit=mV
